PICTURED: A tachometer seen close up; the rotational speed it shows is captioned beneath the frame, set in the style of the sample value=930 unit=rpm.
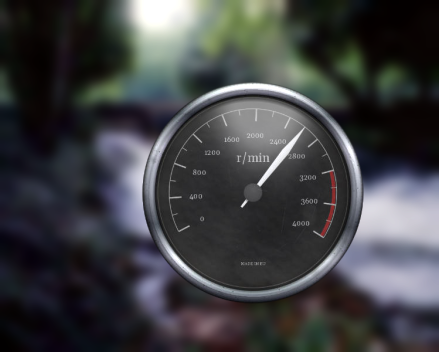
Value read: value=2600 unit=rpm
